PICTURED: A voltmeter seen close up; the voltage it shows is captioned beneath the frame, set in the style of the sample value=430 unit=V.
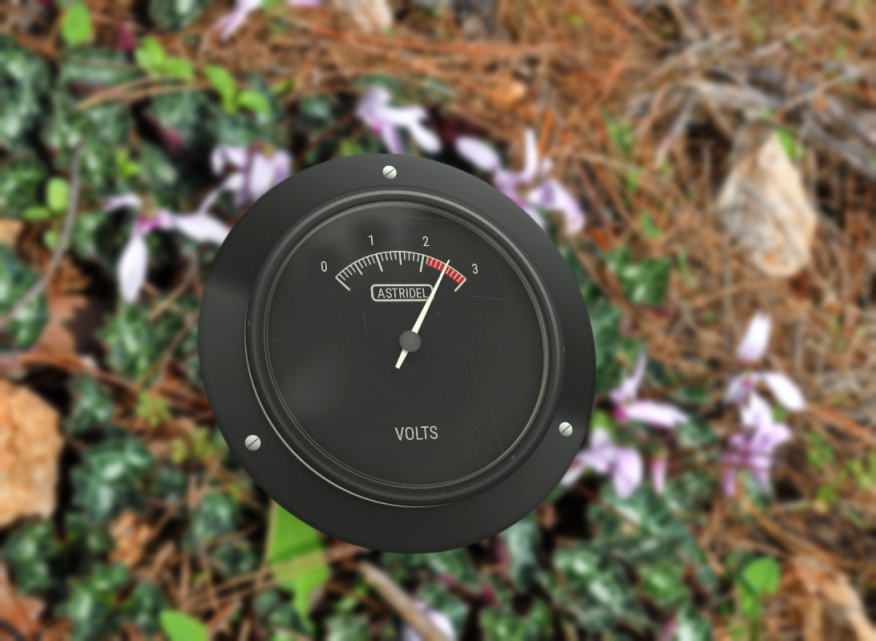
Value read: value=2.5 unit=V
